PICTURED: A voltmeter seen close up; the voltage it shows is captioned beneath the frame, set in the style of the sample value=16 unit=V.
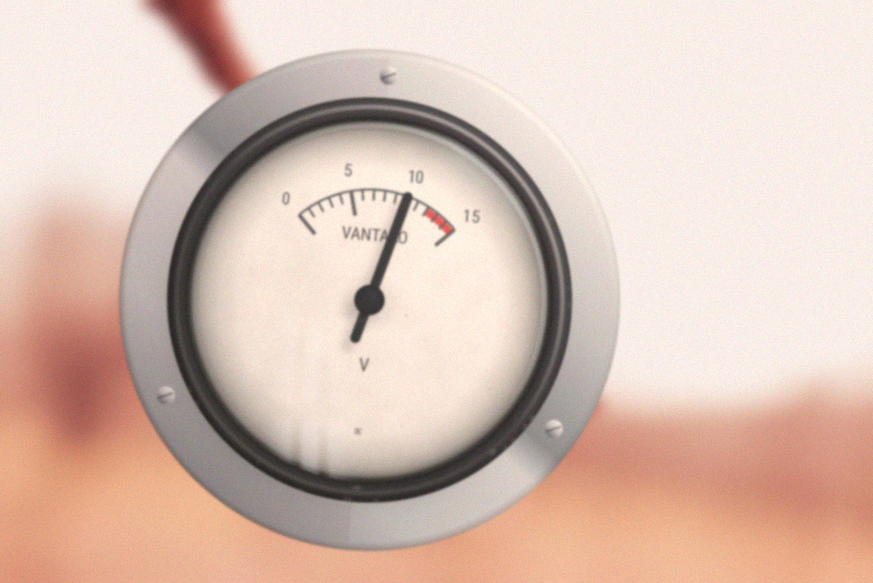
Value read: value=10 unit=V
